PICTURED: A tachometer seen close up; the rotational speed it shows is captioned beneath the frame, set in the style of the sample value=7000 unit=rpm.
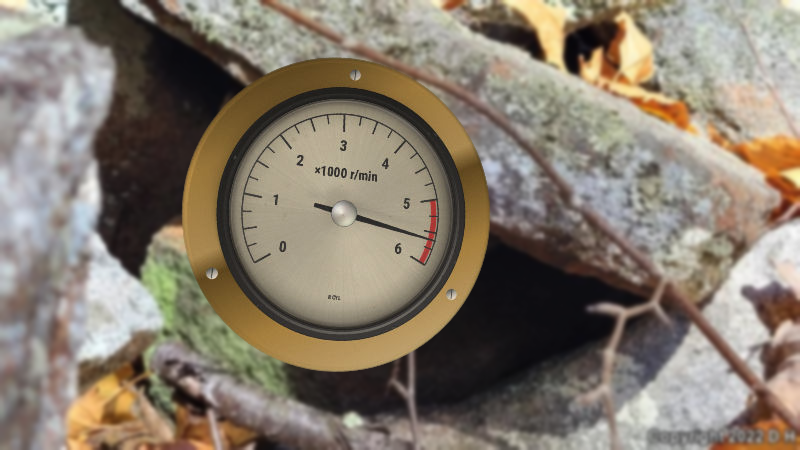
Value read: value=5625 unit=rpm
